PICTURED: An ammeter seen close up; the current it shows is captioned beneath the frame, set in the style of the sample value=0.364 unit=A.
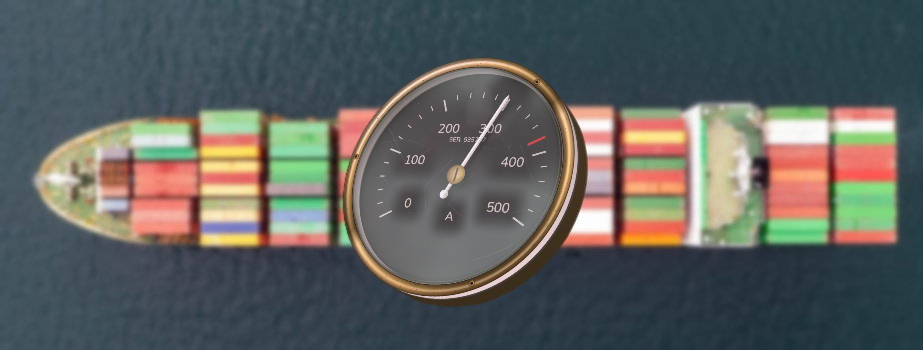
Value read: value=300 unit=A
